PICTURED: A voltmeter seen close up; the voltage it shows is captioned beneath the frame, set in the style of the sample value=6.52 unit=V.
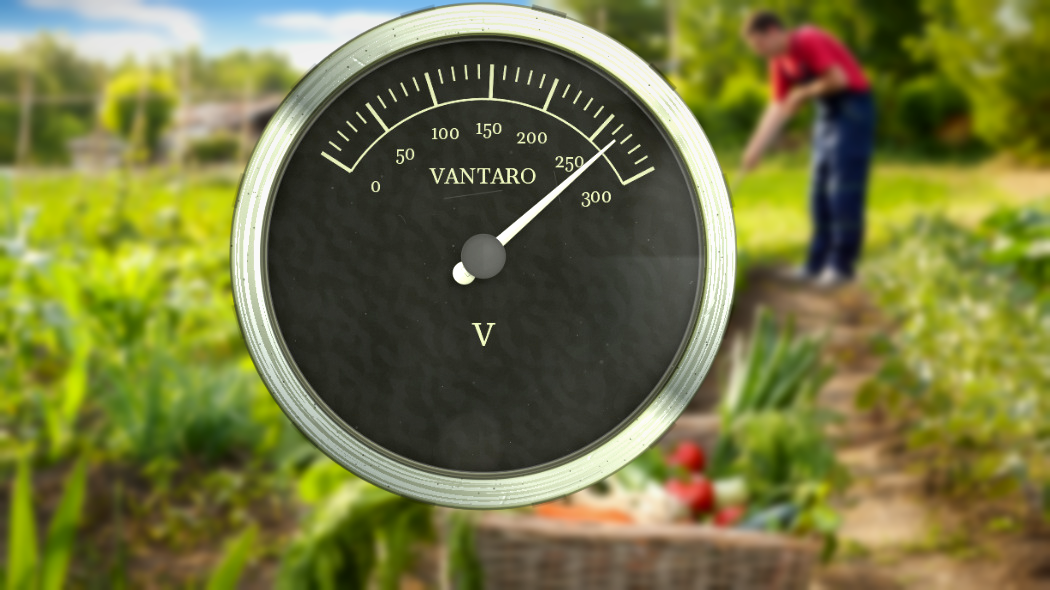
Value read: value=265 unit=V
